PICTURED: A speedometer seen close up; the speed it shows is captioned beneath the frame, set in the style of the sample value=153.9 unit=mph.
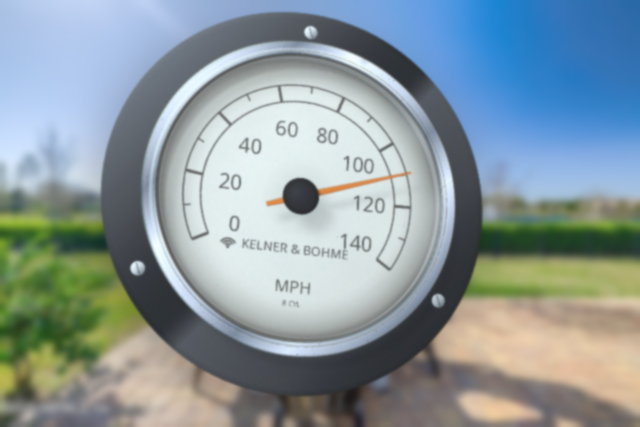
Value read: value=110 unit=mph
